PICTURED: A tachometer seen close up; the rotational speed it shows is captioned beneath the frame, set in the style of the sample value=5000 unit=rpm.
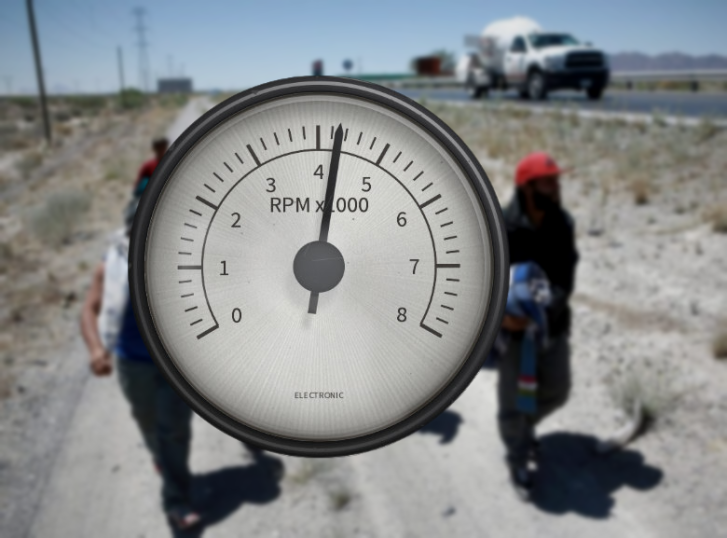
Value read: value=4300 unit=rpm
